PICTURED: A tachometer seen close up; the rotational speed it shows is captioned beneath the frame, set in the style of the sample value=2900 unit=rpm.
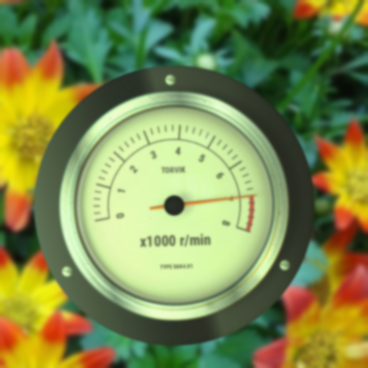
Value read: value=7000 unit=rpm
